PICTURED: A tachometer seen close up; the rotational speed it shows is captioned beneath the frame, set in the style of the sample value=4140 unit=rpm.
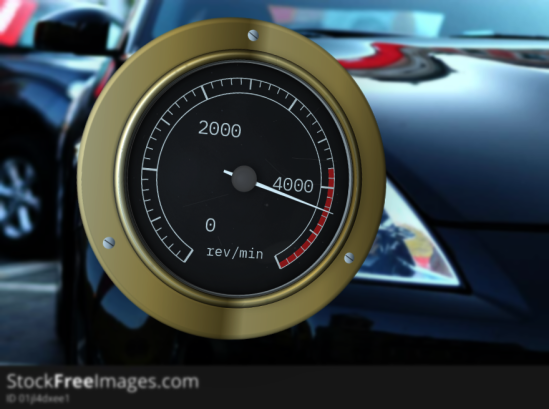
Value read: value=4250 unit=rpm
